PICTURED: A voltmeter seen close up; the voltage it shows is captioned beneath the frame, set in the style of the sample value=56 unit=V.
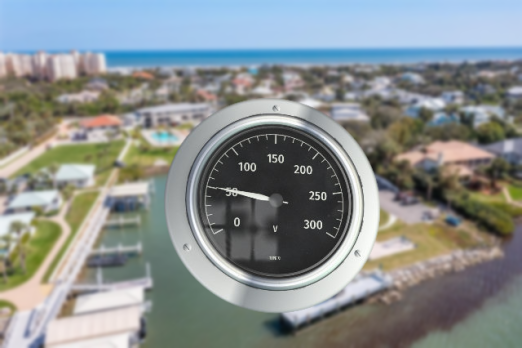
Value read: value=50 unit=V
